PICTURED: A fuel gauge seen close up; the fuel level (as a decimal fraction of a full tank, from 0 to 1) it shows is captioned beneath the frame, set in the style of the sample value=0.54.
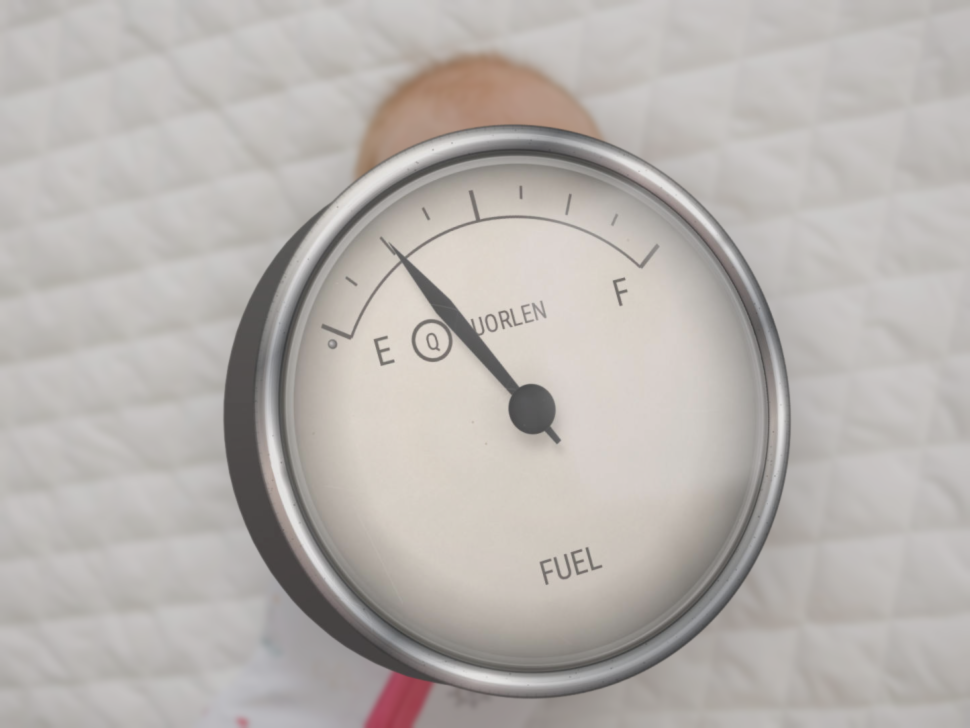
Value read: value=0.25
